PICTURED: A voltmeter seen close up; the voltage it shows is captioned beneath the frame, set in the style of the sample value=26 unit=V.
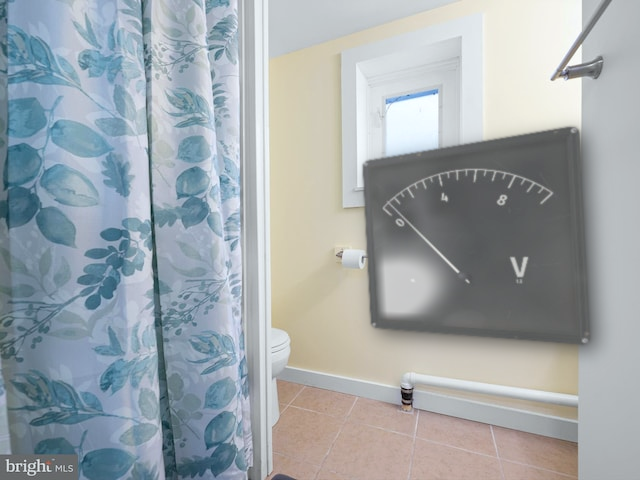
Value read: value=0.5 unit=V
